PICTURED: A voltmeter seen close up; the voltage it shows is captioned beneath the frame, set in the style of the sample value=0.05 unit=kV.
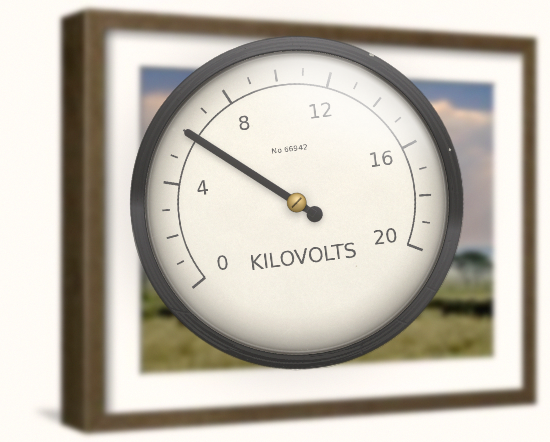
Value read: value=6 unit=kV
